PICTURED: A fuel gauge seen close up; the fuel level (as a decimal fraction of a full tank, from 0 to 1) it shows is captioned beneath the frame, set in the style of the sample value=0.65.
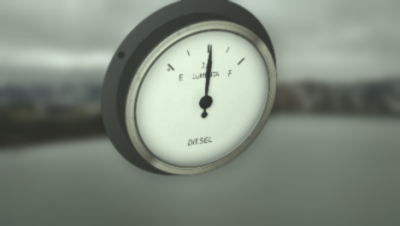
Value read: value=0.5
